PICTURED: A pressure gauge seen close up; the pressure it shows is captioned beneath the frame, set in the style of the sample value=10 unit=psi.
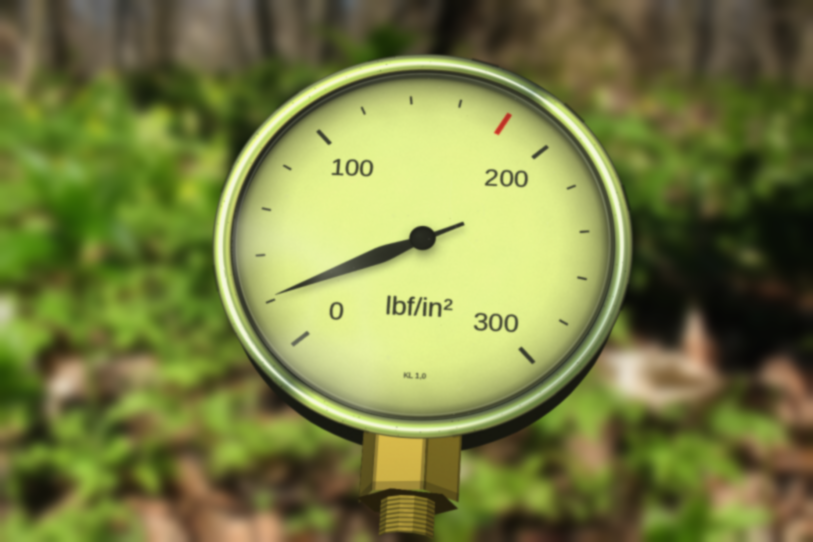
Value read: value=20 unit=psi
